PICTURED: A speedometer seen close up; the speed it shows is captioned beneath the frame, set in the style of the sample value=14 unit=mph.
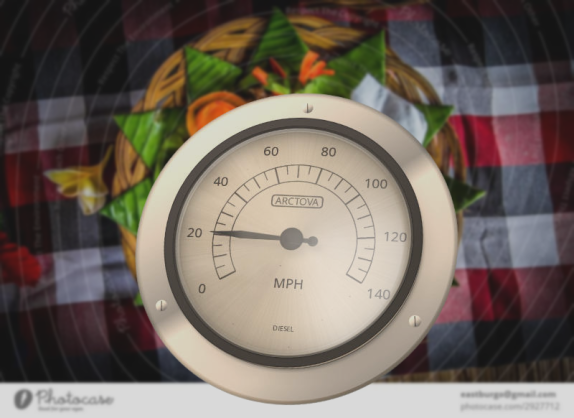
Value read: value=20 unit=mph
